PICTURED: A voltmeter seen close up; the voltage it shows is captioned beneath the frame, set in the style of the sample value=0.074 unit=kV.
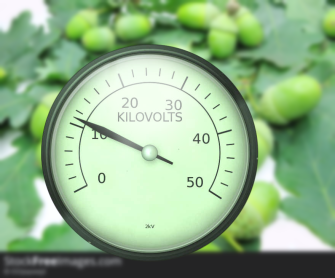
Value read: value=11 unit=kV
